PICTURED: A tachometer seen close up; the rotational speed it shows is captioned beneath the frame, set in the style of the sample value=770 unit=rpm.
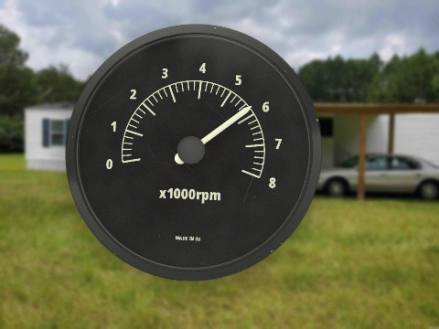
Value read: value=5800 unit=rpm
